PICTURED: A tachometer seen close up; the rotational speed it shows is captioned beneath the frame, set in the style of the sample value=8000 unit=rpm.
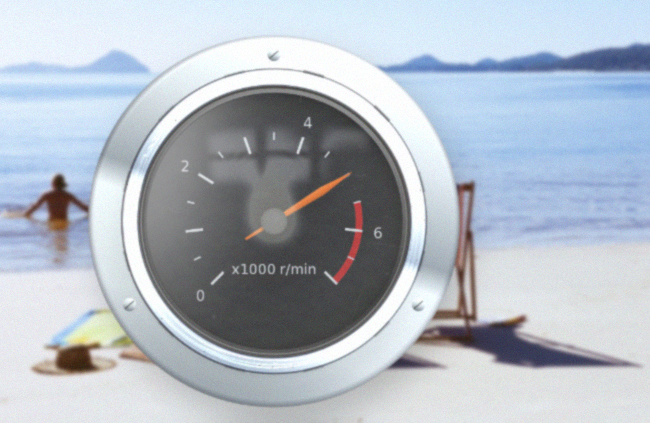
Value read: value=5000 unit=rpm
